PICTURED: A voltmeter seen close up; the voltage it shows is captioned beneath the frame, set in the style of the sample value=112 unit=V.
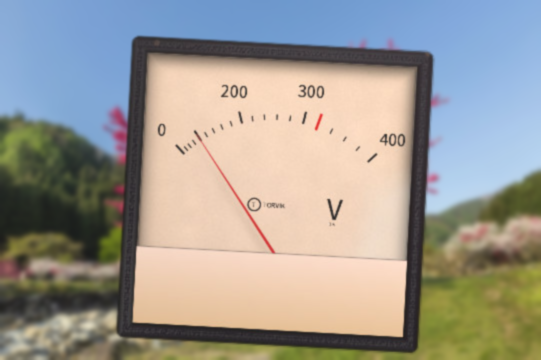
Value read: value=100 unit=V
